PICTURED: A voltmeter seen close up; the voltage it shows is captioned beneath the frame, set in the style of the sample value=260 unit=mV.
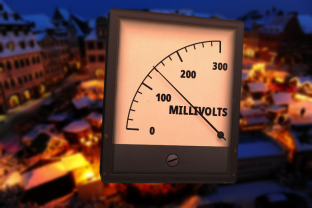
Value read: value=140 unit=mV
